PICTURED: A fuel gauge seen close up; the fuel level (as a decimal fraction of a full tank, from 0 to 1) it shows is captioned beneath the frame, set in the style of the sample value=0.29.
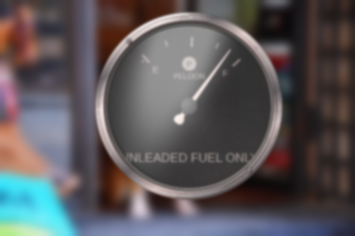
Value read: value=0.875
